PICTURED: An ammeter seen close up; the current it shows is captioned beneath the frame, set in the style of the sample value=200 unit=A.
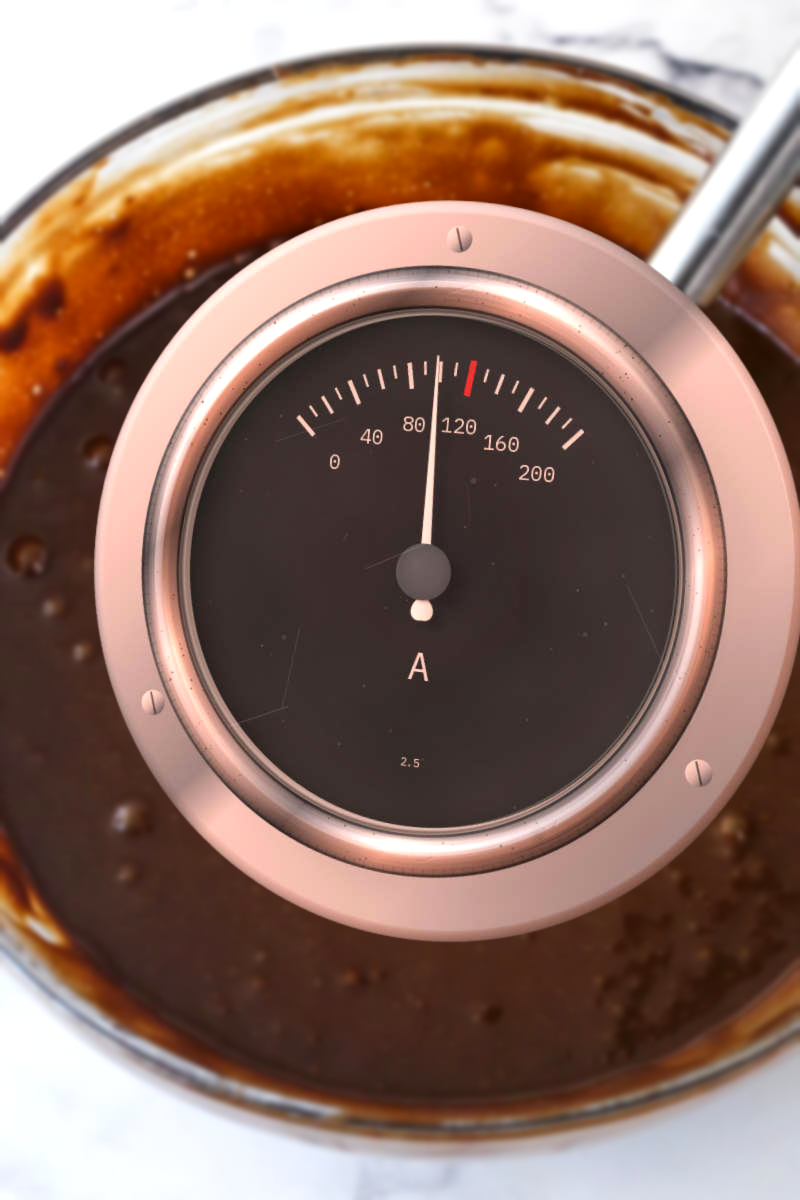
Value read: value=100 unit=A
